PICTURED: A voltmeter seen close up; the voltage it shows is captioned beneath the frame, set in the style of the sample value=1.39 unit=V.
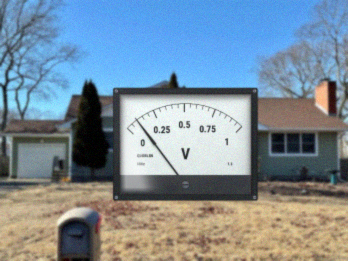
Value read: value=0.1 unit=V
